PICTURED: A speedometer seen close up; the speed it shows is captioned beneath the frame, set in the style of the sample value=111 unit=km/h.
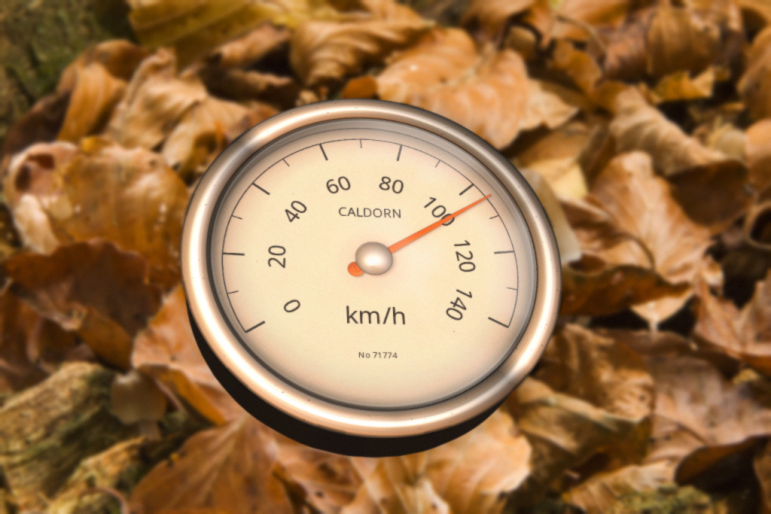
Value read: value=105 unit=km/h
